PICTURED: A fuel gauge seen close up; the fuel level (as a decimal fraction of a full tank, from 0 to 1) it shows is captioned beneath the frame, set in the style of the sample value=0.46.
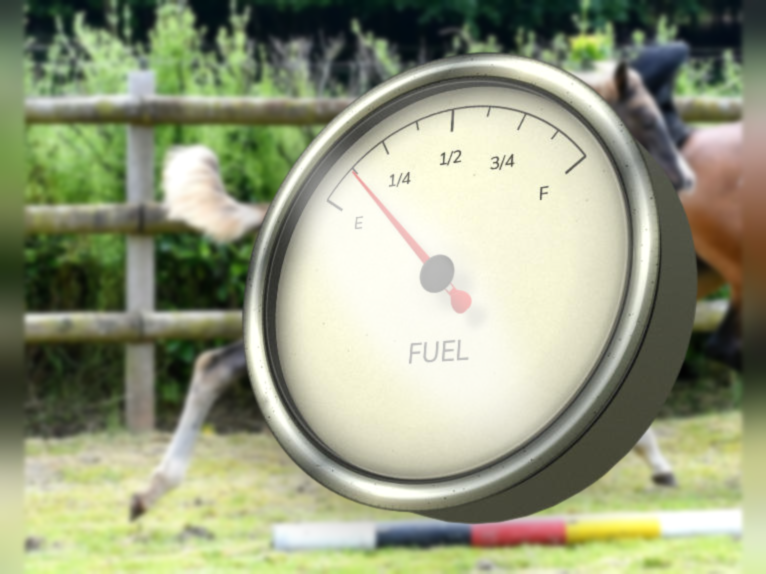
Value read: value=0.125
